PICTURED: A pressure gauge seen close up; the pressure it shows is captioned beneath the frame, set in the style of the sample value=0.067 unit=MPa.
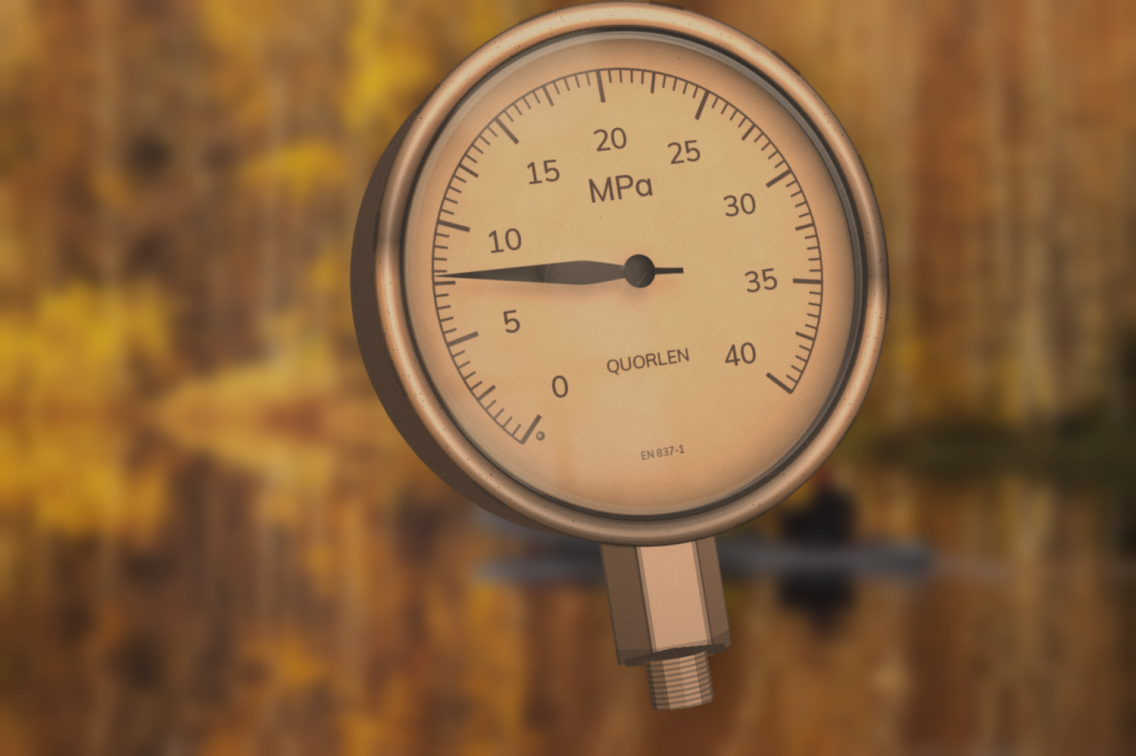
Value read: value=7.75 unit=MPa
